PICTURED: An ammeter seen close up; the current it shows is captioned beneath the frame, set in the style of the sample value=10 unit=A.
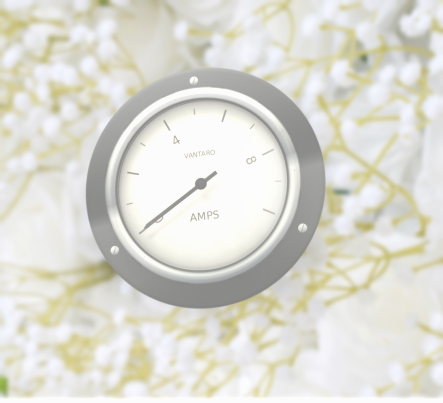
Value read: value=0 unit=A
